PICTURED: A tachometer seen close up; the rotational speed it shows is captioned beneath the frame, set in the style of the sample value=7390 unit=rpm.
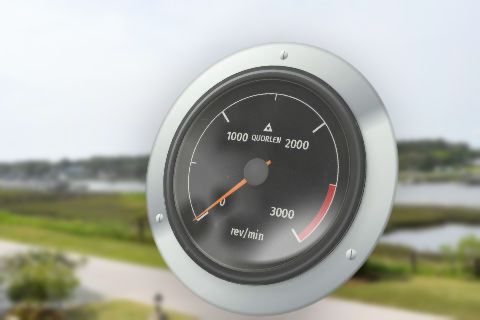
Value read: value=0 unit=rpm
